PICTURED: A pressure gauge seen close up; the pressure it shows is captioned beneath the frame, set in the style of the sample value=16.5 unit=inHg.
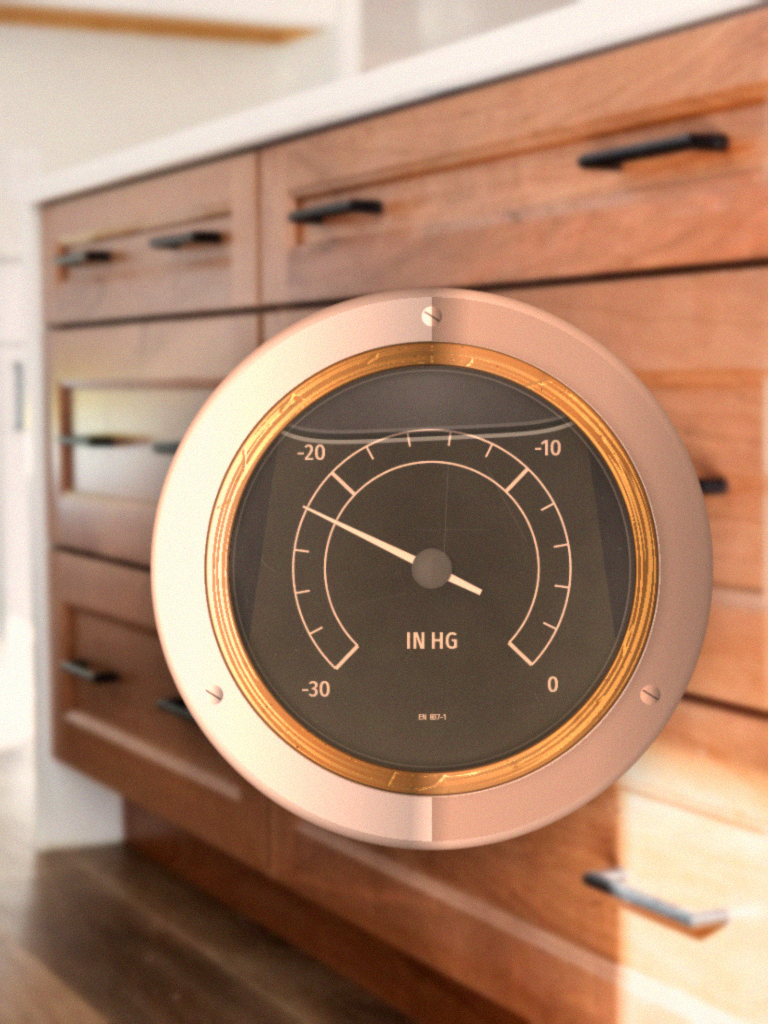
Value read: value=-22 unit=inHg
